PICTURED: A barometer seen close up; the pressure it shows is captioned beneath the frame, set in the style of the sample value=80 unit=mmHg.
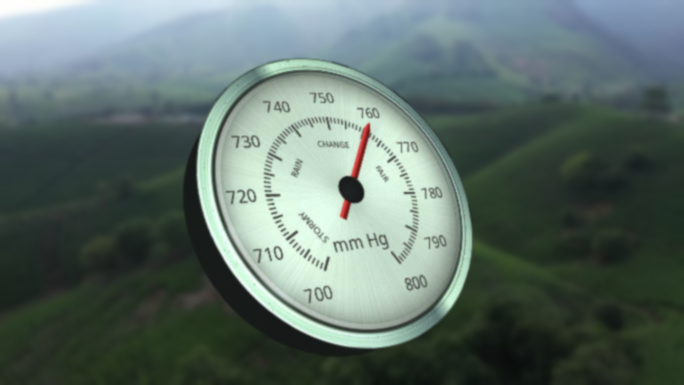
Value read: value=760 unit=mmHg
